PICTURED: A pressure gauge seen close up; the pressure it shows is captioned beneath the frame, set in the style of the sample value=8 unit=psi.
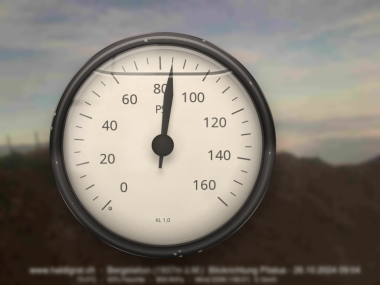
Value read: value=85 unit=psi
